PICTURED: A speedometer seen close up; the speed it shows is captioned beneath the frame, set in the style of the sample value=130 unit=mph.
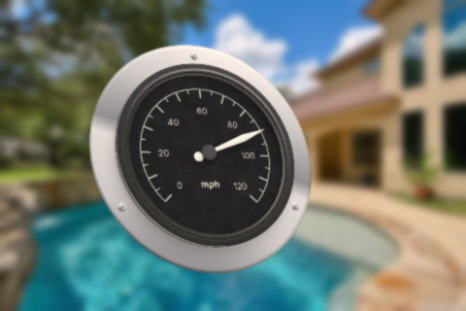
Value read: value=90 unit=mph
